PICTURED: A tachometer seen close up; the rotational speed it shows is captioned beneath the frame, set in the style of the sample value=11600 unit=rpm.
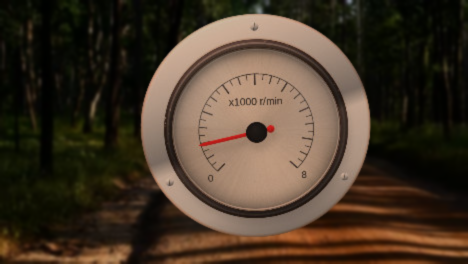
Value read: value=1000 unit=rpm
